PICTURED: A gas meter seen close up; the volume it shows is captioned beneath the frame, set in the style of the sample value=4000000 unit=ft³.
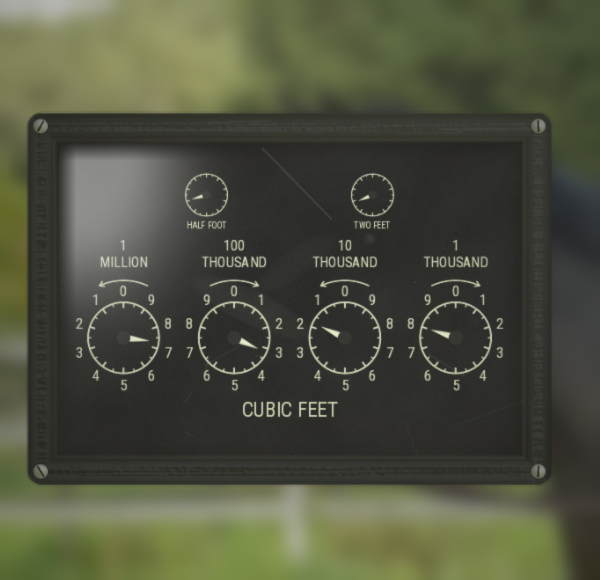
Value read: value=731800 unit=ft³
